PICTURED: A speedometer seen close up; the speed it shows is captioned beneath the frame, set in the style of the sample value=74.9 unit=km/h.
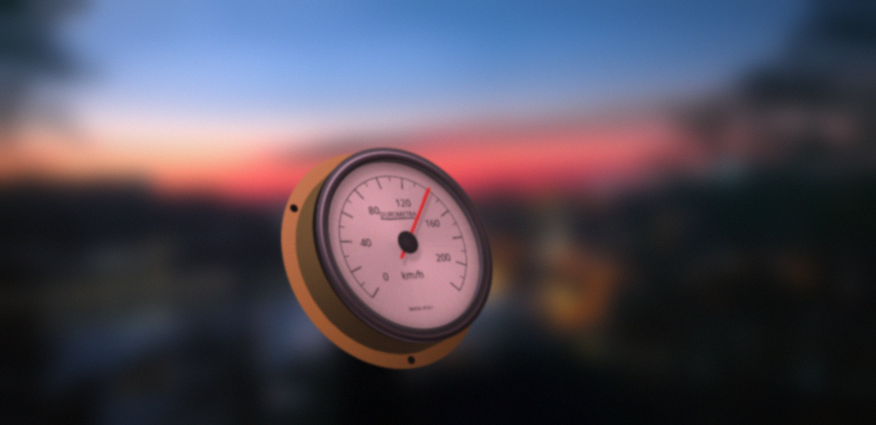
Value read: value=140 unit=km/h
